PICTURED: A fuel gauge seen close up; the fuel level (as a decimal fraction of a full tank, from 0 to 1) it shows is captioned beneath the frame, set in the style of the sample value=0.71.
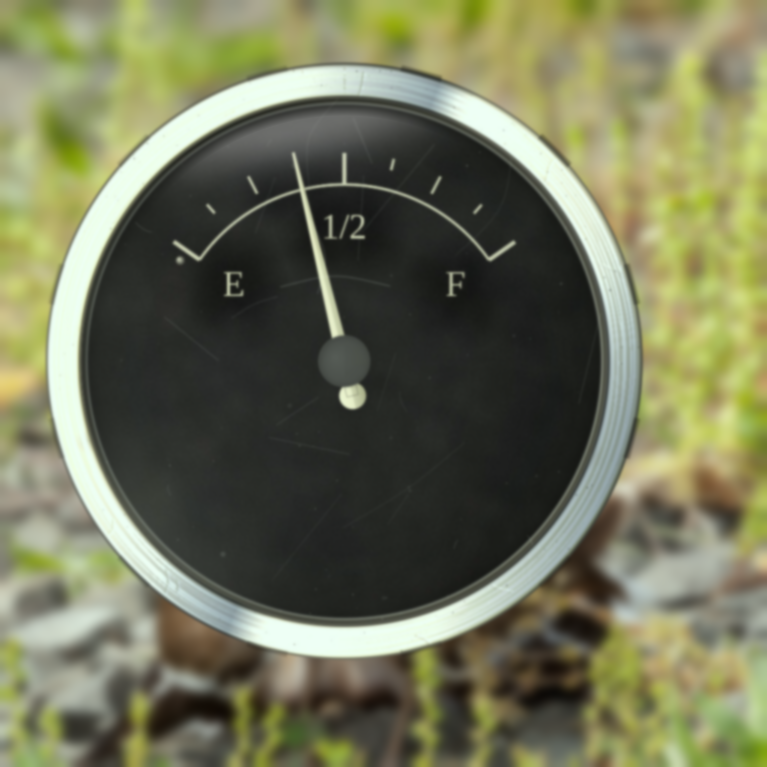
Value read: value=0.375
